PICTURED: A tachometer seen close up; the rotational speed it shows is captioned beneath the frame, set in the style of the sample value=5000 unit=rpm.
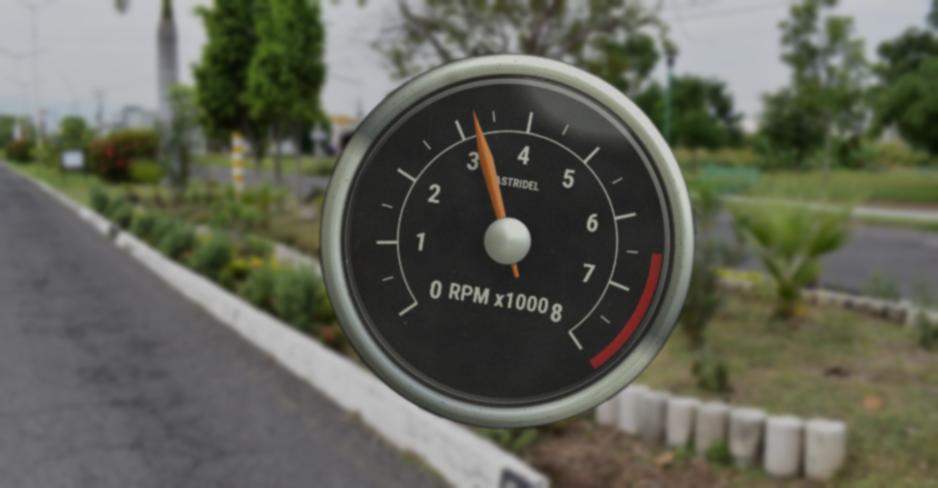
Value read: value=3250 unit=rpm
